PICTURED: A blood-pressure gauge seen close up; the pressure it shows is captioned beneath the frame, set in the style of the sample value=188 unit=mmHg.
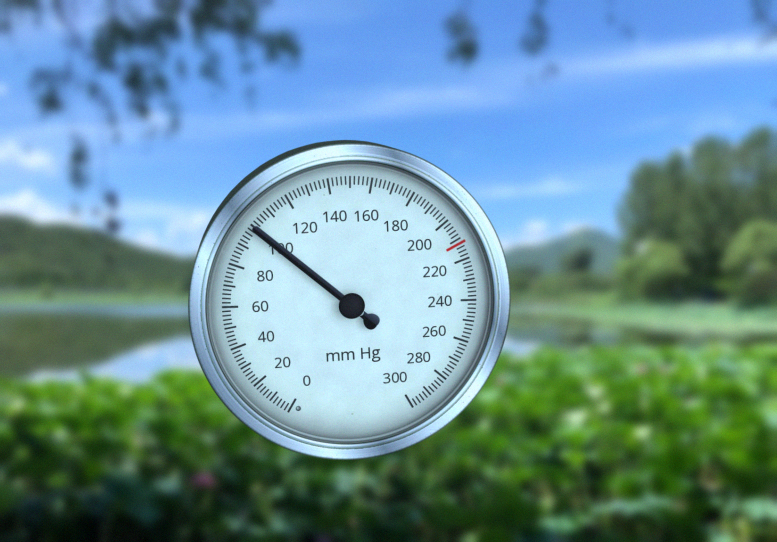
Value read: value=100 unit=mmHg
